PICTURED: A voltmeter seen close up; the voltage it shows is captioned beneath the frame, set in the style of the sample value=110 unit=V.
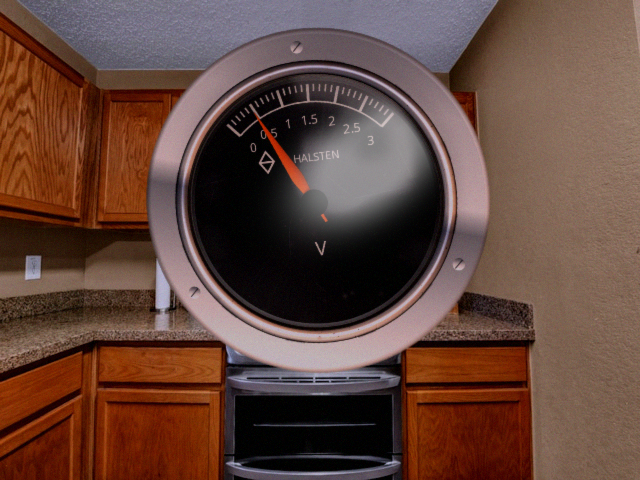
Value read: value=0.5 unit=V
